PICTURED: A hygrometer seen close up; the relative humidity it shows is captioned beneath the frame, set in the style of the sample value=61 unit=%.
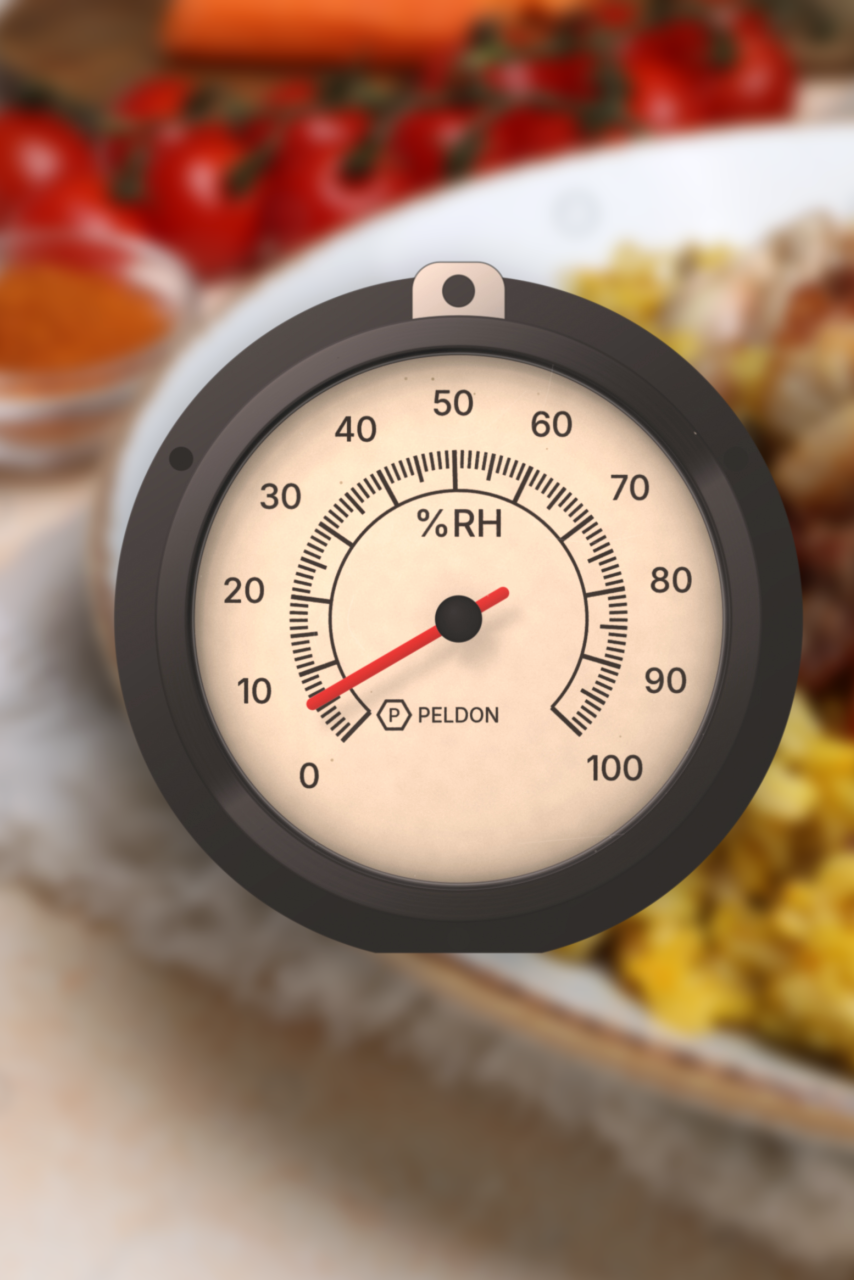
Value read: value=6 unit=%
